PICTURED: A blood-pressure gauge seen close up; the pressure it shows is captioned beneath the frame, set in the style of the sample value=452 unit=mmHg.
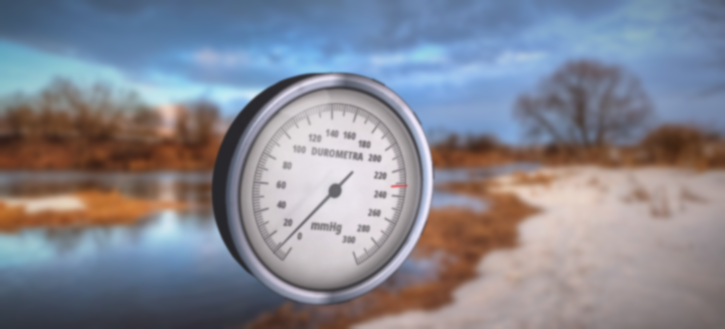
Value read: value=10 unit=mmHg
